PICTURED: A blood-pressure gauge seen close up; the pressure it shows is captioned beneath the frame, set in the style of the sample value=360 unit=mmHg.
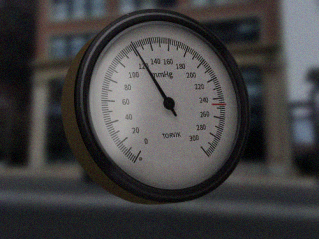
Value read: value=120 unit=mmHg
